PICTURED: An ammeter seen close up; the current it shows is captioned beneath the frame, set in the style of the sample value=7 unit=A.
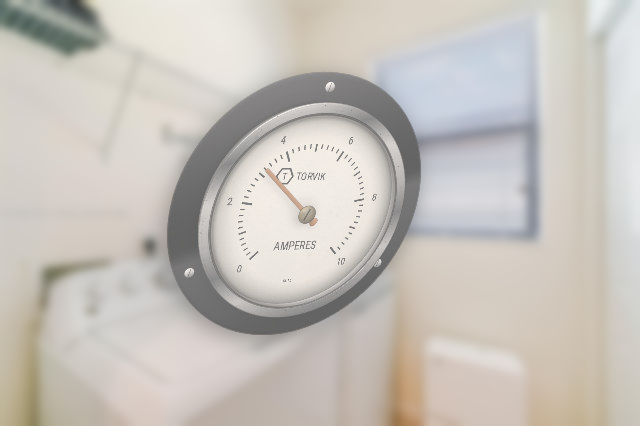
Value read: value=3.2 unit=A
